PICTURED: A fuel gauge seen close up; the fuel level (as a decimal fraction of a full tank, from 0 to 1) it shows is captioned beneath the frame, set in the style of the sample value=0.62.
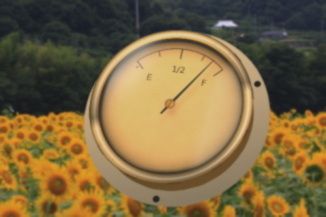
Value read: value=0.875
